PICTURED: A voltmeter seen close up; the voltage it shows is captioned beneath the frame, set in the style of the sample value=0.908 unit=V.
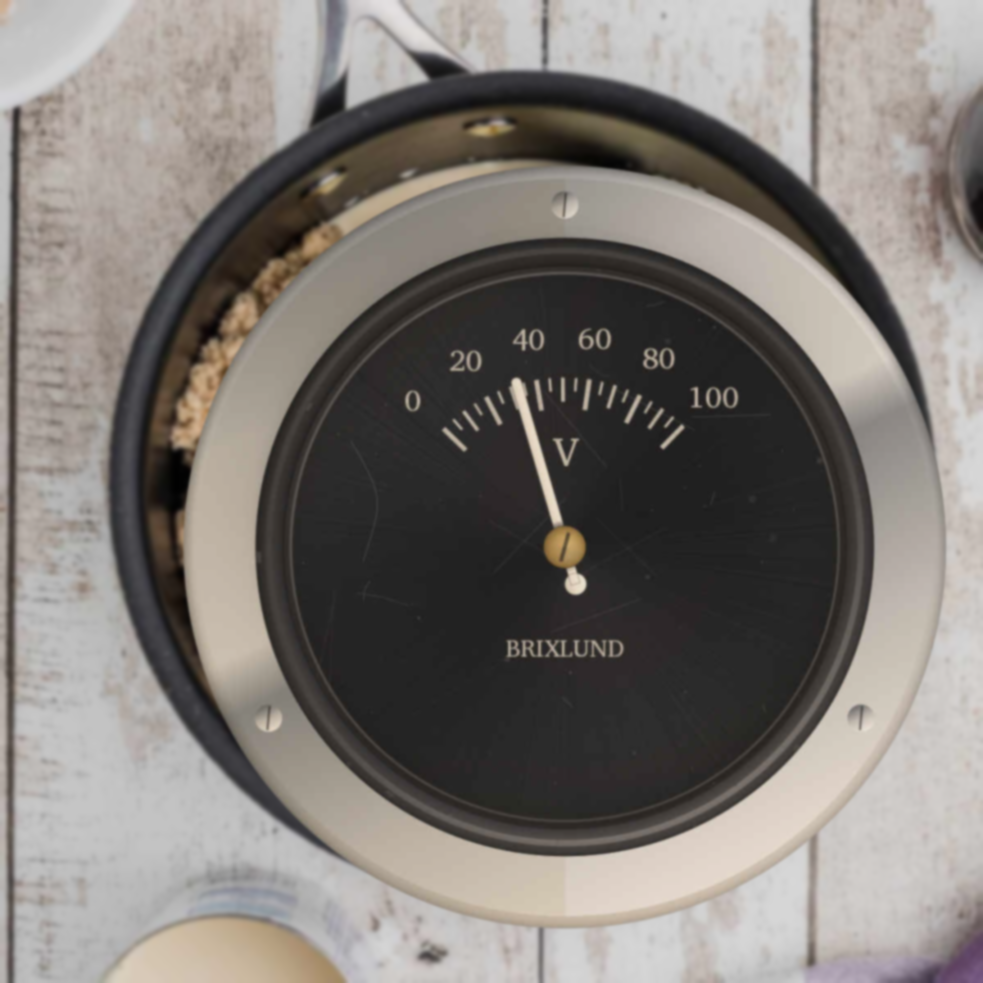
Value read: value=32.5 unit=V
